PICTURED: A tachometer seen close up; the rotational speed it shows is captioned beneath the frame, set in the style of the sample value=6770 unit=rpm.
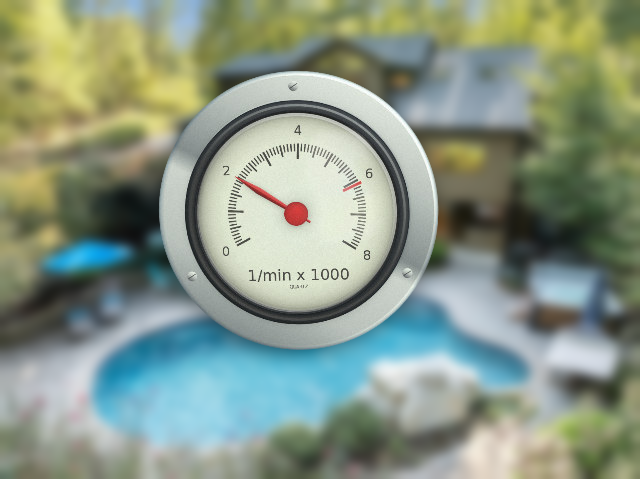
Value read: value=2000 unit=rpm
